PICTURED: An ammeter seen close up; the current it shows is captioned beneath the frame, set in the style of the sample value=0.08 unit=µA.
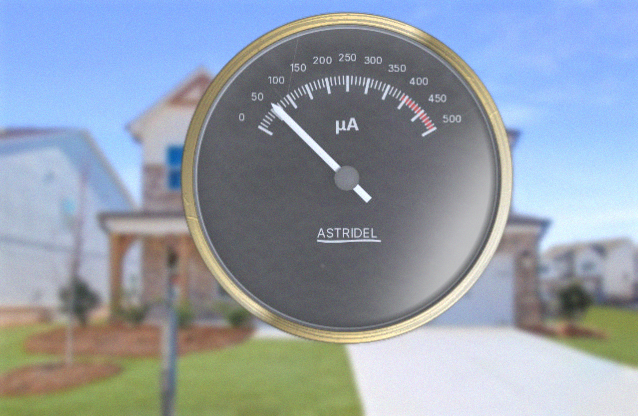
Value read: value=60 unit=µA
